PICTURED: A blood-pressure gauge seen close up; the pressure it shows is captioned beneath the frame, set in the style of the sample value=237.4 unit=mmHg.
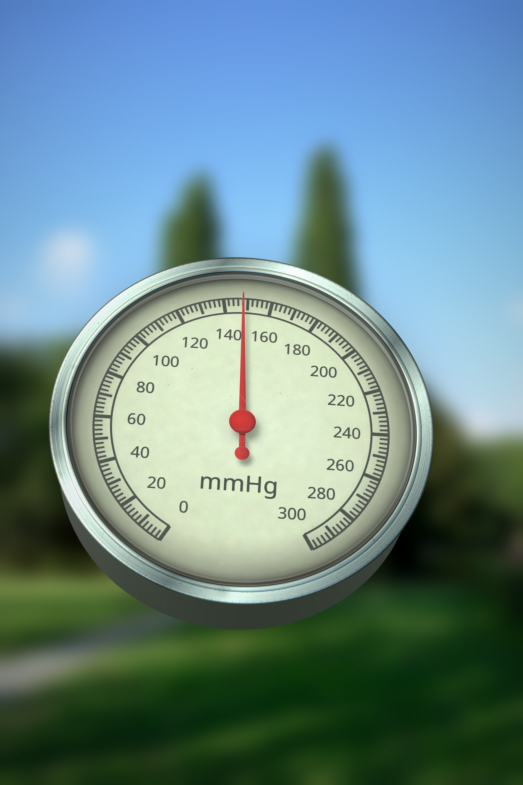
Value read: value=148 unit=mmHg
